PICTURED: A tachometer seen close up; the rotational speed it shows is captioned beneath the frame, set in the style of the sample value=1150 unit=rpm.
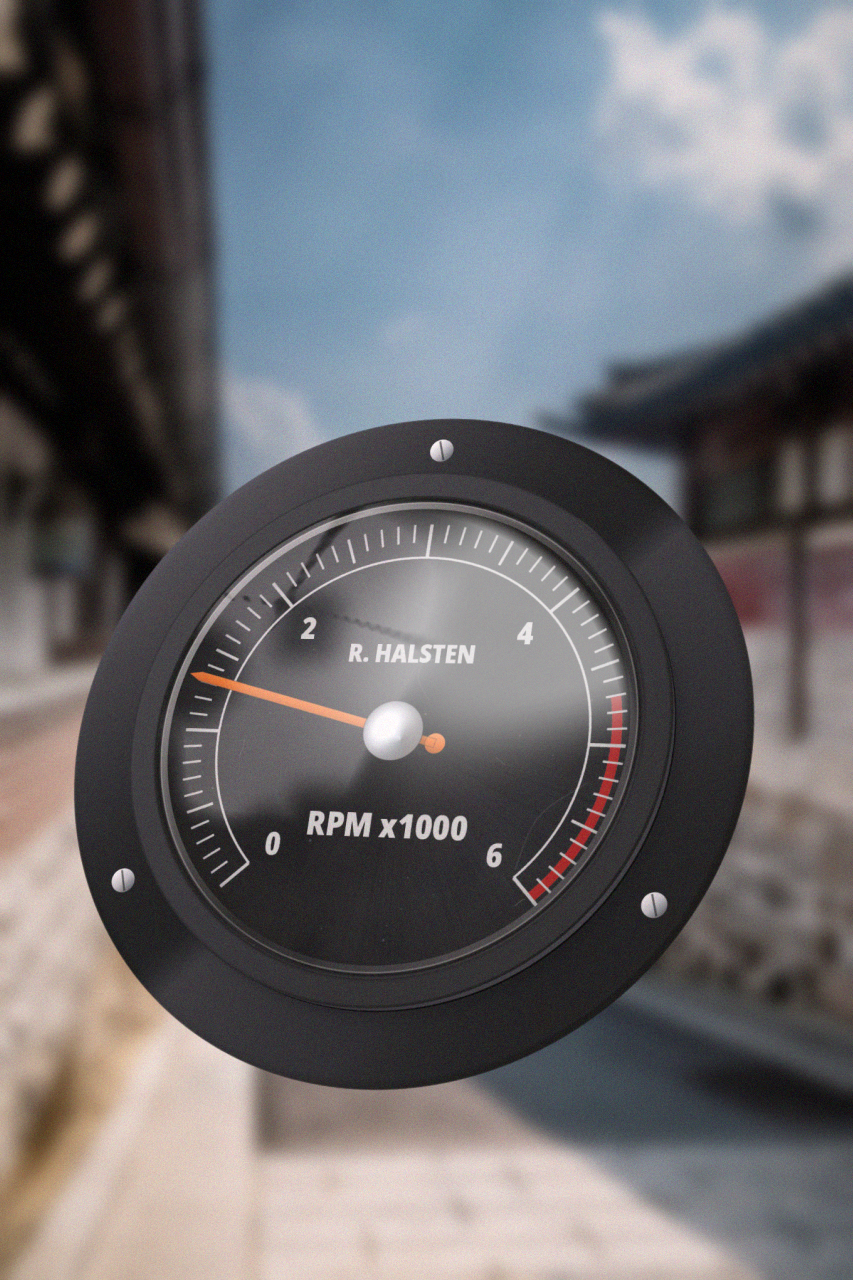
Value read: value=1300 unit=rpm
